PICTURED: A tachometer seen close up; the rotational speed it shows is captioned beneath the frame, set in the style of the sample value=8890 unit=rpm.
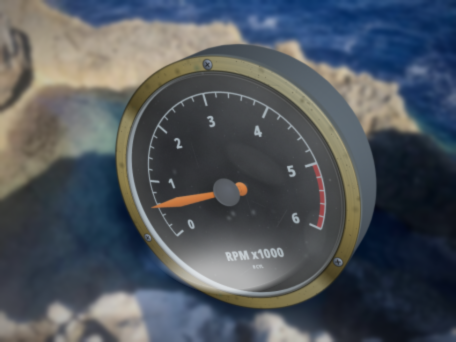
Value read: value=600 unit=rpm
